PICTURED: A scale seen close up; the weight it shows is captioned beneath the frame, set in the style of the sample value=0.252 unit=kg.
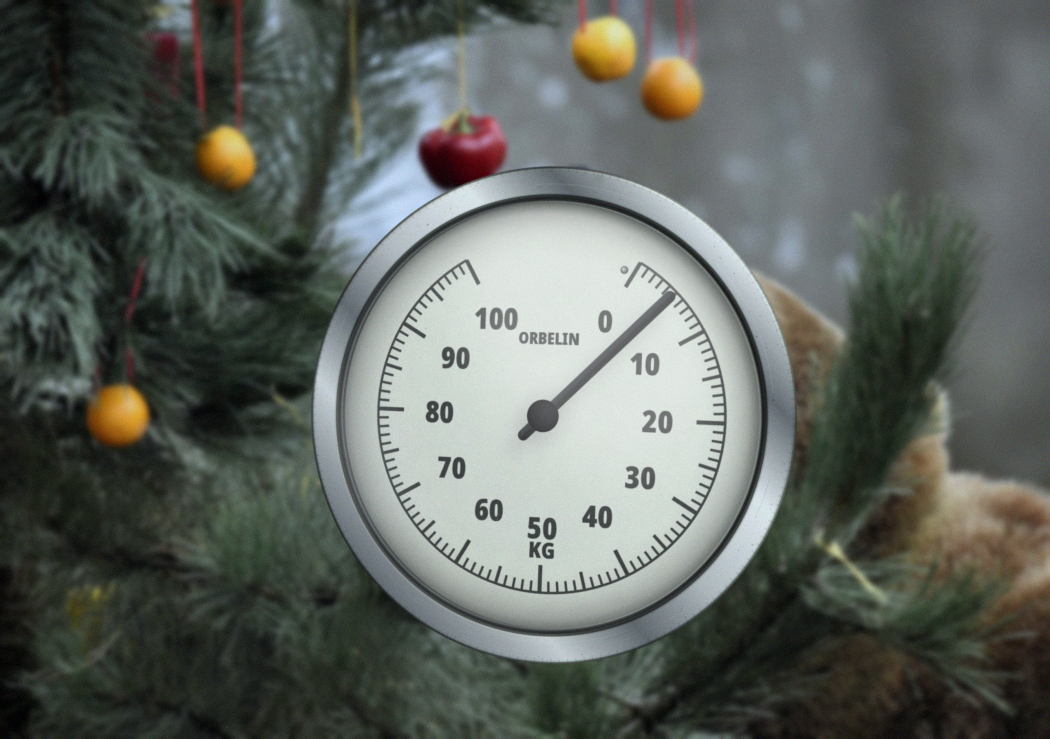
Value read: value=5 unit=kg
